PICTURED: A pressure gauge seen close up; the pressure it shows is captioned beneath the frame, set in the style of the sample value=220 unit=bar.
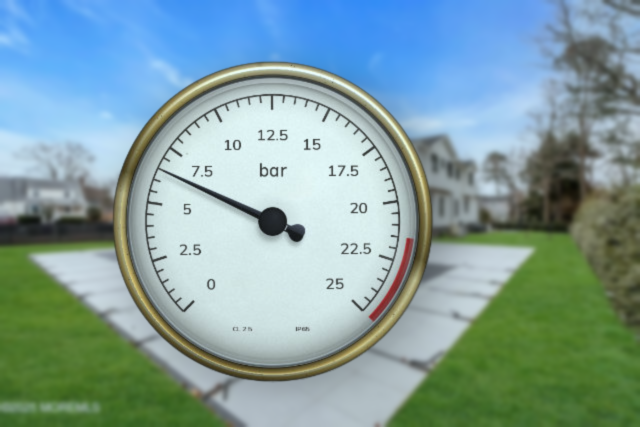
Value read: value=6.5 unit=bar
